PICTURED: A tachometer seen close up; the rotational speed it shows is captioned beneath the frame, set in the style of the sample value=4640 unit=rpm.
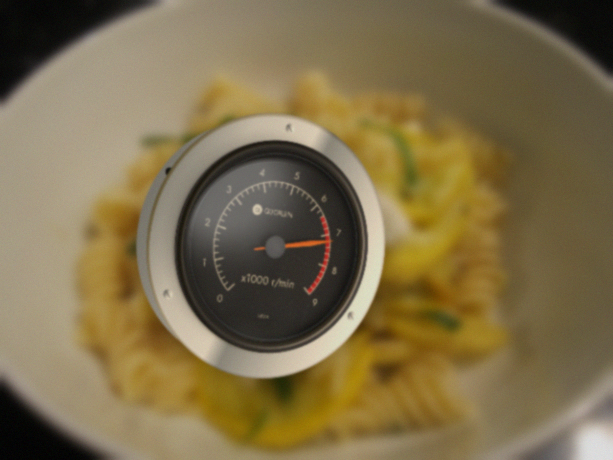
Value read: value=7200 unit=rpm
